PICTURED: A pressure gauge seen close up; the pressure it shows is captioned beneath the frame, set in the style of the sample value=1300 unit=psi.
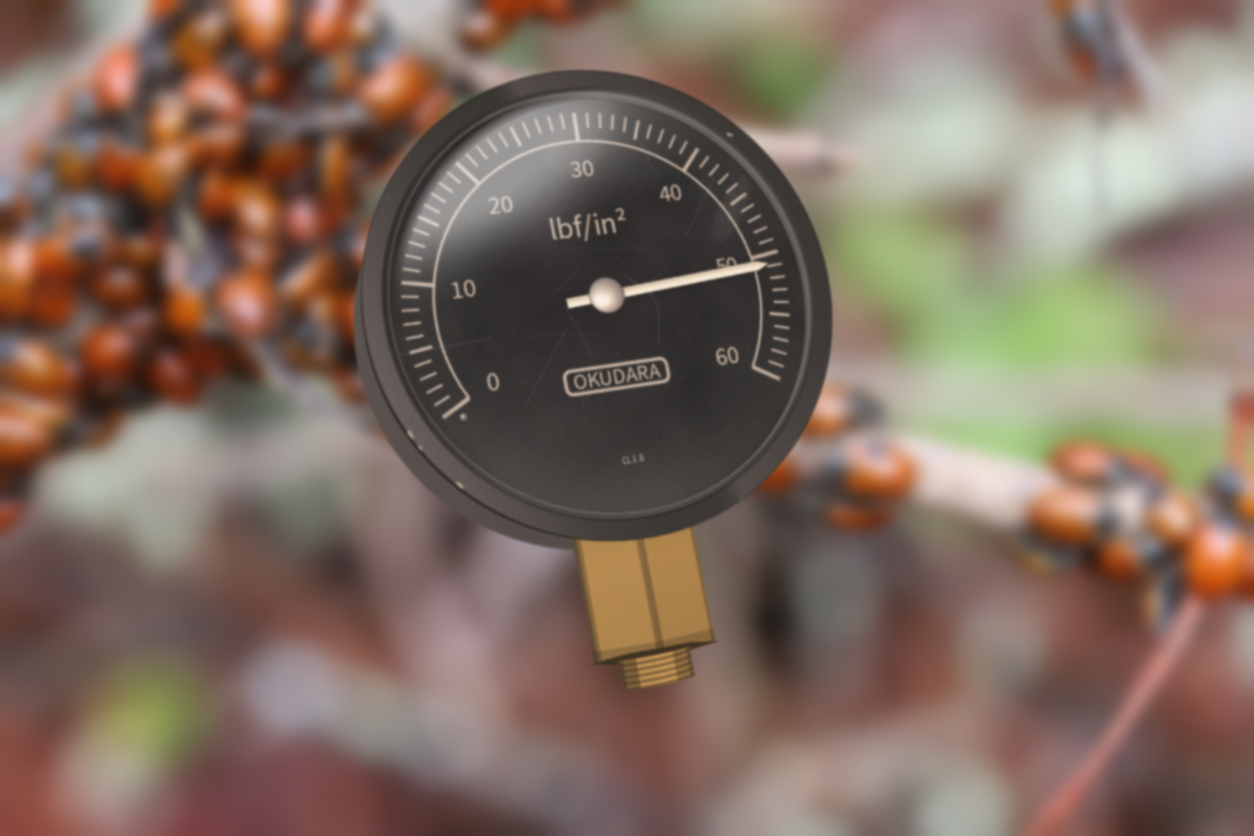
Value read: value=51 unit=psi
